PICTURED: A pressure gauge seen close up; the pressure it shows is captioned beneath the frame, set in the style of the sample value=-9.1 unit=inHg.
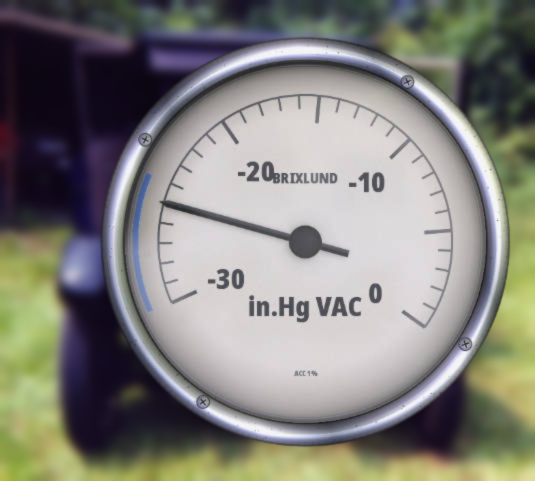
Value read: value=-25 unit=inHg
